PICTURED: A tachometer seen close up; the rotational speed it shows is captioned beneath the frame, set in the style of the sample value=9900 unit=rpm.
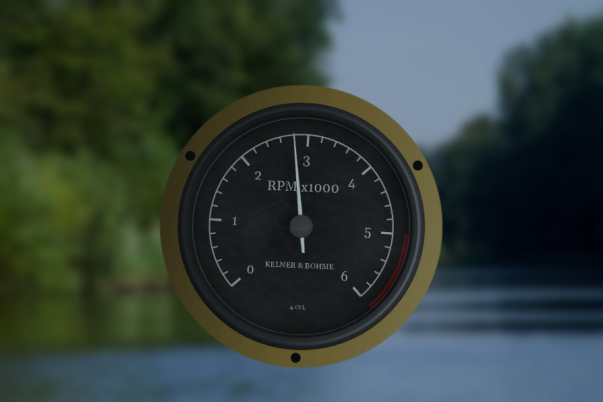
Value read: value=2800 unit=rpm
